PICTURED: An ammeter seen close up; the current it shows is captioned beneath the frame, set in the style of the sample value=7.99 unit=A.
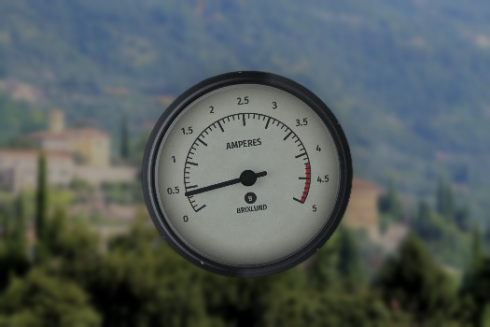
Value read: value=0.4 unit=A
